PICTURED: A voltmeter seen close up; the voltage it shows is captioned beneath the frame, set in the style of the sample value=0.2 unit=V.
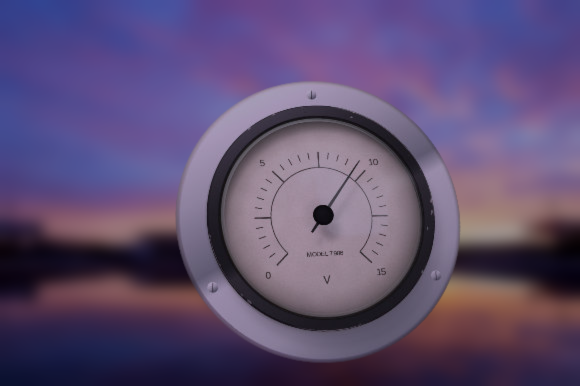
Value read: value=9.5 unit=V
